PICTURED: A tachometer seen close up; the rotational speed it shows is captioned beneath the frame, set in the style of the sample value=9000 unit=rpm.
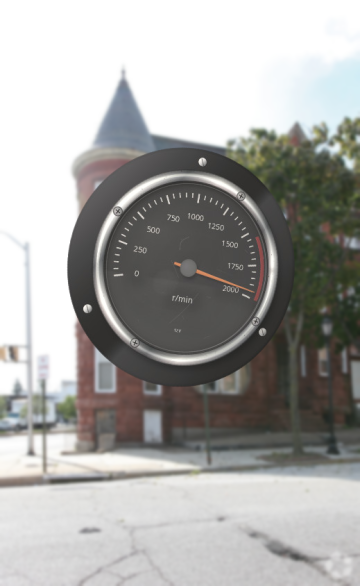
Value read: value=1950 unit=rpm
